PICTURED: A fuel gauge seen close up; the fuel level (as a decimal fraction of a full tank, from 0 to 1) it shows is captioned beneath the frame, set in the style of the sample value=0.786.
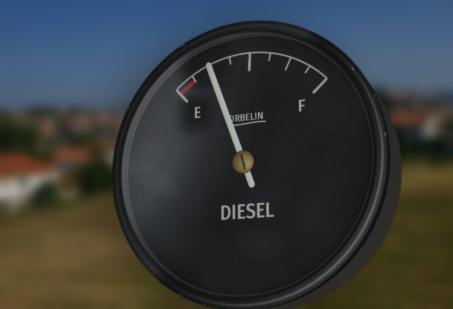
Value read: value=0.25
